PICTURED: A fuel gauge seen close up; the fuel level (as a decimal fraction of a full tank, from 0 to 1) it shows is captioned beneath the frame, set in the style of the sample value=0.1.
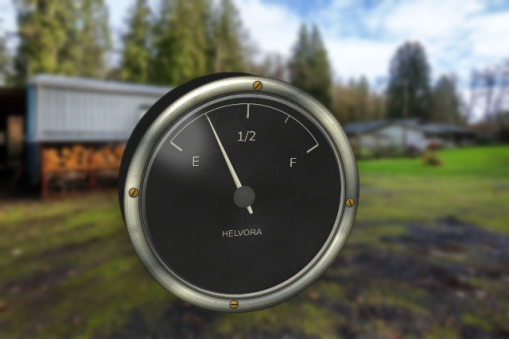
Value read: value=0.25
